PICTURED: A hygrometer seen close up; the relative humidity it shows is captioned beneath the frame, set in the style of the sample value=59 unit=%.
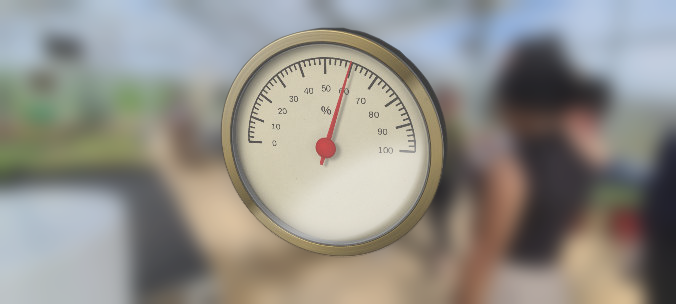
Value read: value=60 unit=%
